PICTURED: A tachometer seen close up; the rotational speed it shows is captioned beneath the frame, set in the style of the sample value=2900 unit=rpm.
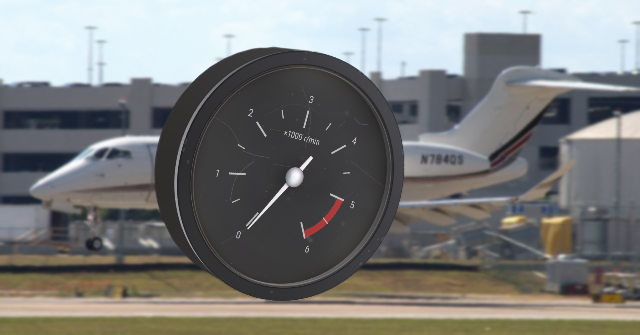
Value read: value=0 unit=rpm
